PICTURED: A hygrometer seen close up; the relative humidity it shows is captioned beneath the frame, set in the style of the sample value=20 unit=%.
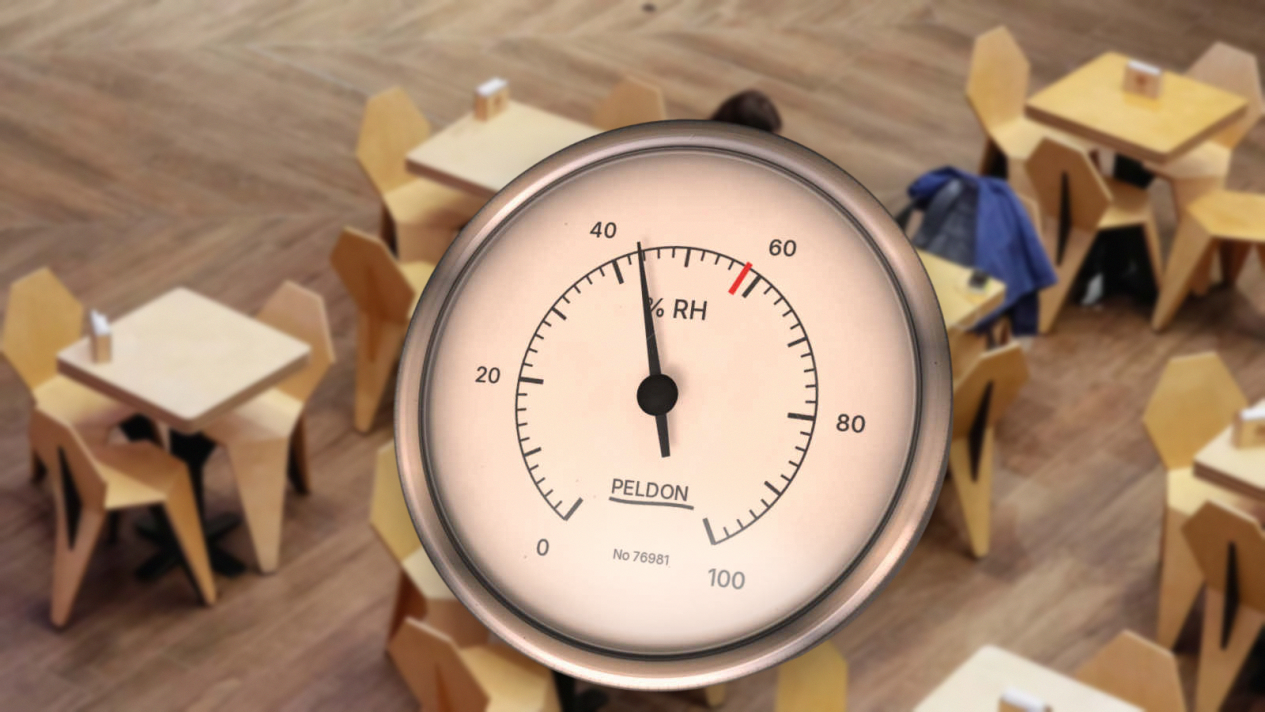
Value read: value=44 unit=%
